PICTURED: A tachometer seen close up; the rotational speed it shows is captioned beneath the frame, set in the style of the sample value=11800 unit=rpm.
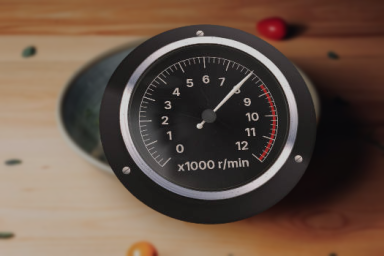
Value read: value=8000 unit=rpm
